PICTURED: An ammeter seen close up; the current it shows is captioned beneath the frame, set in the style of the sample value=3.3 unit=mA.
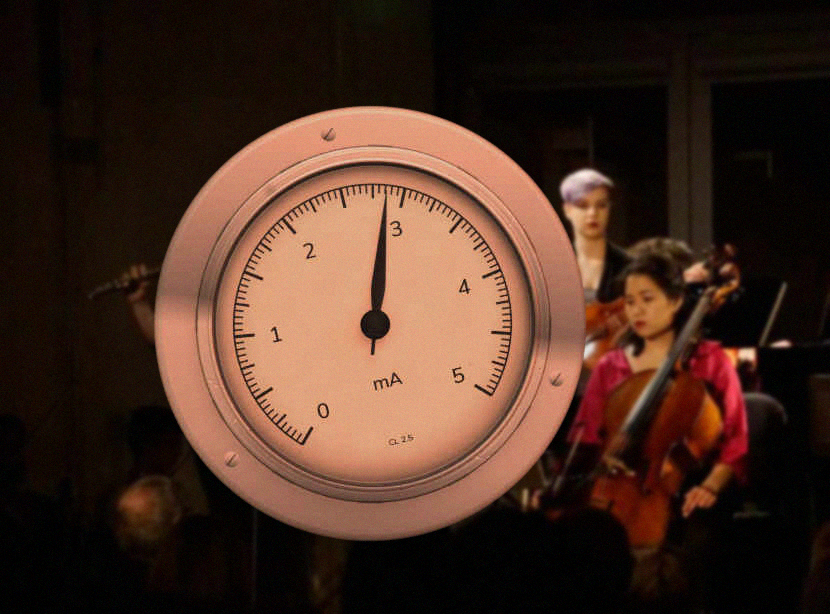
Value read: value=2.85 unit=mA
